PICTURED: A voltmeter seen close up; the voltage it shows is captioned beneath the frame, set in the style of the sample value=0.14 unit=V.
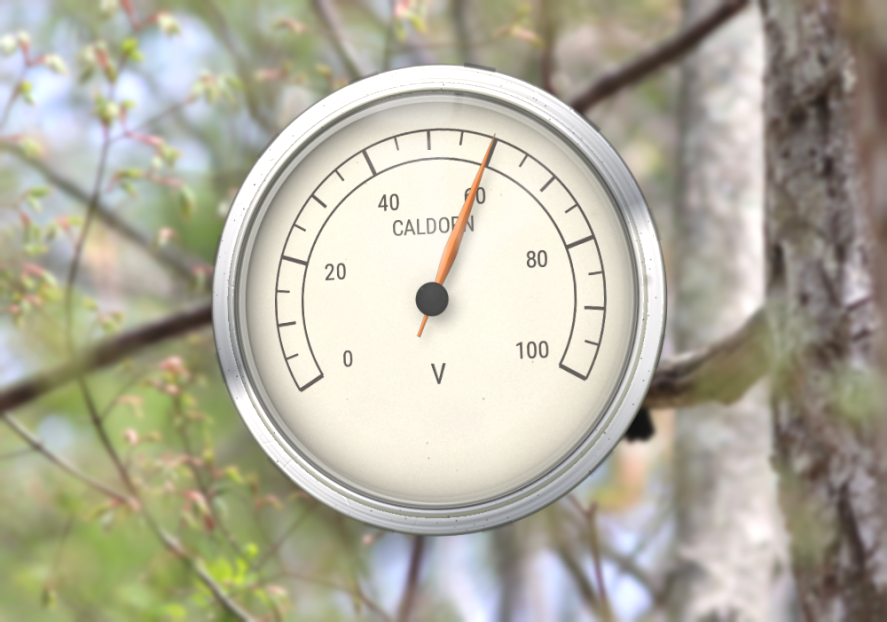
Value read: value=60 unit=V
